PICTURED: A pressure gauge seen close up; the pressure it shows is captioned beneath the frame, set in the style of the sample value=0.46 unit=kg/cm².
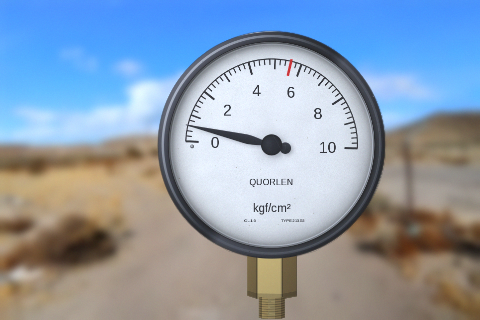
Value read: value=0.6 unit=kg/cm²
